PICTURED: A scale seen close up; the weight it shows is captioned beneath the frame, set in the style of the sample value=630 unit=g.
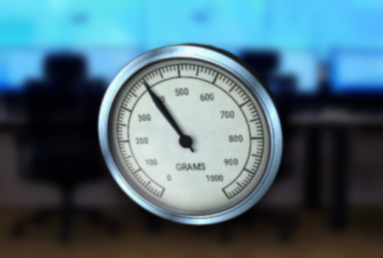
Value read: value=400 unit=g
